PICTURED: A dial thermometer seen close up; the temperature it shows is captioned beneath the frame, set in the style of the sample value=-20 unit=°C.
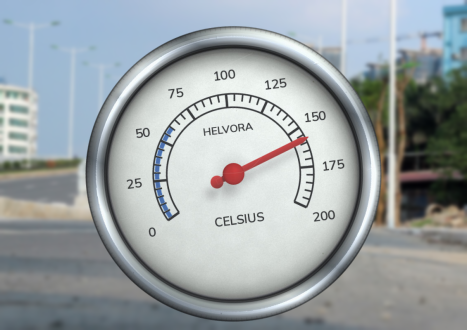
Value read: value=157.5 unit=°C
